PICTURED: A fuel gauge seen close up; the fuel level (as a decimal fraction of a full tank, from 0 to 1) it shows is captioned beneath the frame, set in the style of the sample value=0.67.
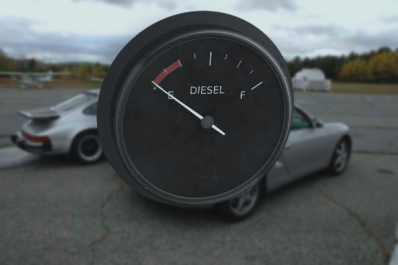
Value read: value=0
